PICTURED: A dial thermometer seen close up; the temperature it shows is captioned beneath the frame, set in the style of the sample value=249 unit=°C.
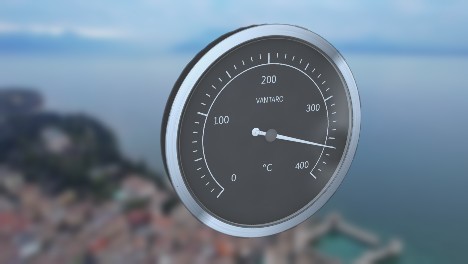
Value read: value=360 unit=°C
